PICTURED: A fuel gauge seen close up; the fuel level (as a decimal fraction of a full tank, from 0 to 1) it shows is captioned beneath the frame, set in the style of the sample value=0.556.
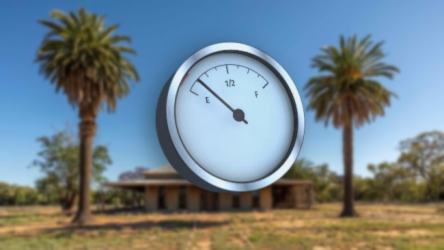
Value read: value=0.125
